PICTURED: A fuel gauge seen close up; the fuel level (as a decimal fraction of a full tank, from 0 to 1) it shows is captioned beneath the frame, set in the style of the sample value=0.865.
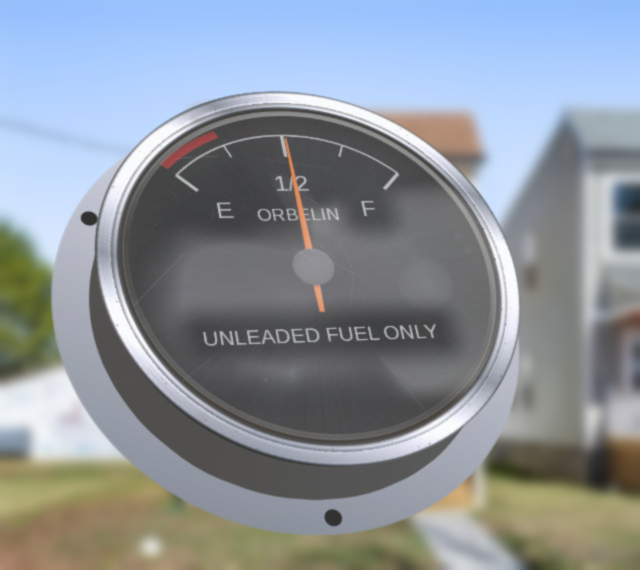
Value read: value=0.5
